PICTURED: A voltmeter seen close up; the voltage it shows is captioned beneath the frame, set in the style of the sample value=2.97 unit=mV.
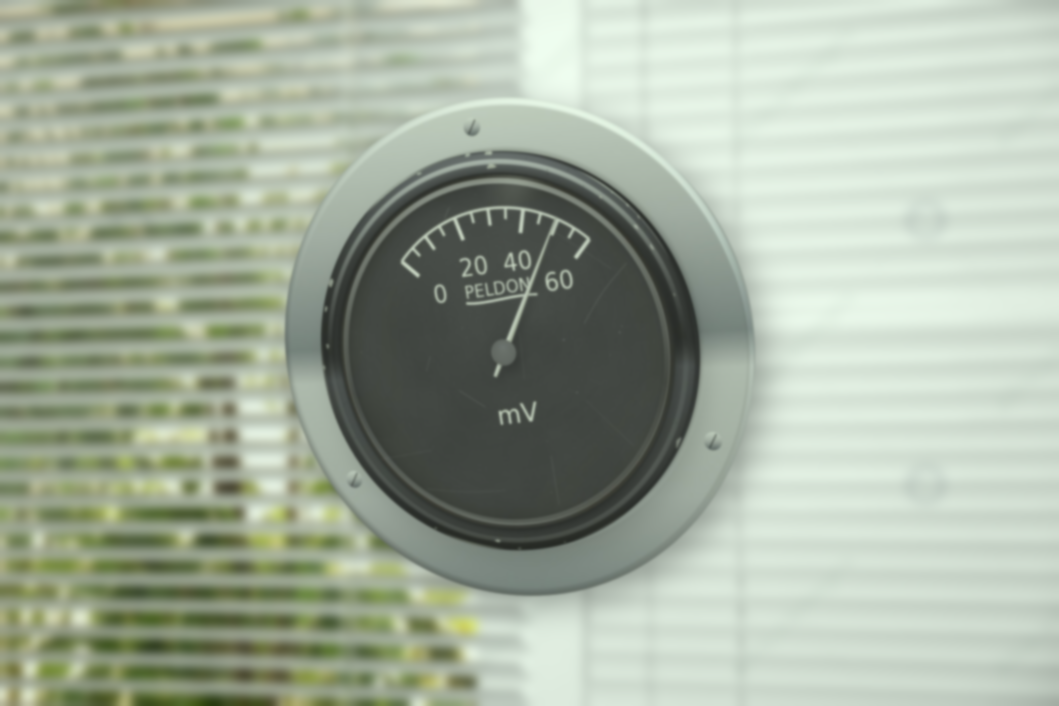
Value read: value=50 unit=mV
